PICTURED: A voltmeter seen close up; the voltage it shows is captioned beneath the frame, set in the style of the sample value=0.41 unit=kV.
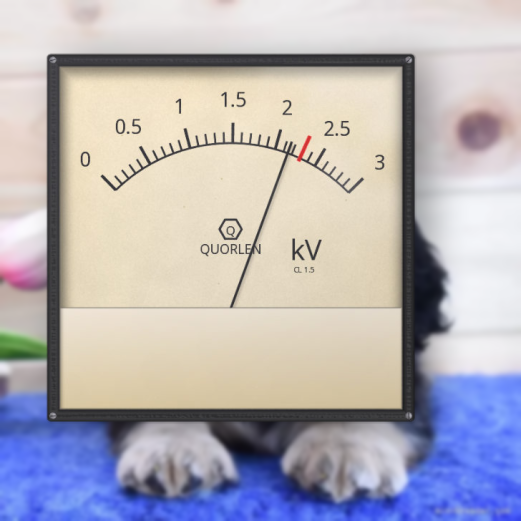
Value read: value=2.15 unit=kV
